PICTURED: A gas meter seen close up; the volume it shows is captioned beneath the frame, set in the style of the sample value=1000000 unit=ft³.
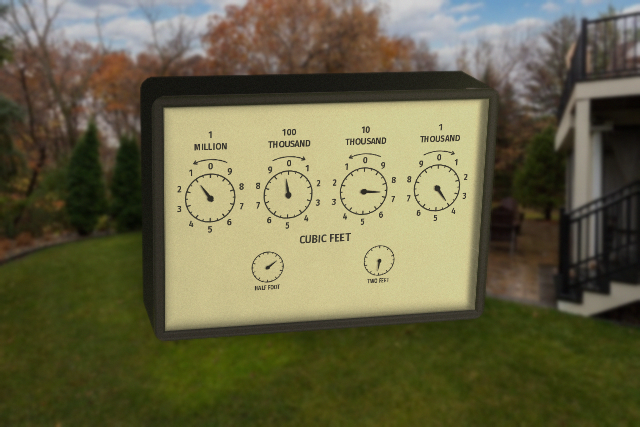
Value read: value=97400 unit=ft³
